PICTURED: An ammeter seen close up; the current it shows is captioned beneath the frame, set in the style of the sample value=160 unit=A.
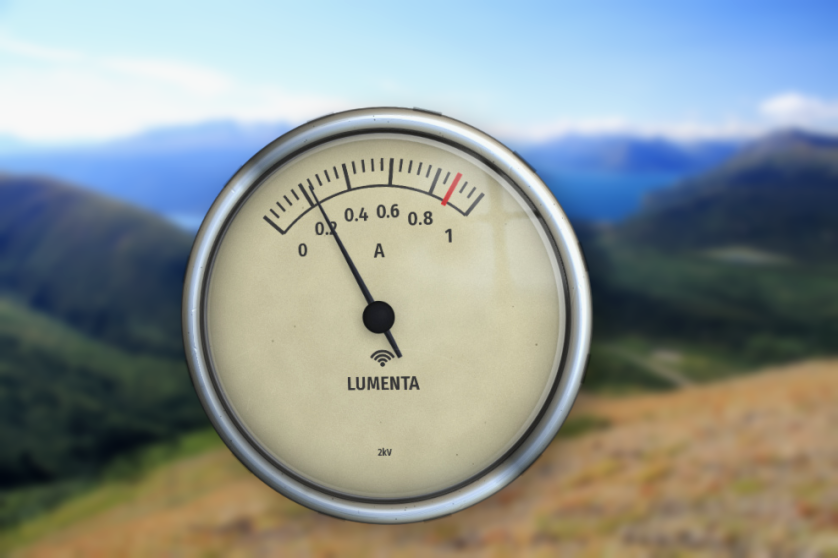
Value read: value=0.24 unit=A
